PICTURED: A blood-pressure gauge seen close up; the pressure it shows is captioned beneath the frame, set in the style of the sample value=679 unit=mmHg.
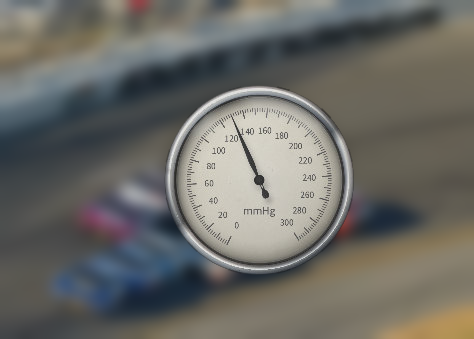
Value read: value=130 unit=mmHg
